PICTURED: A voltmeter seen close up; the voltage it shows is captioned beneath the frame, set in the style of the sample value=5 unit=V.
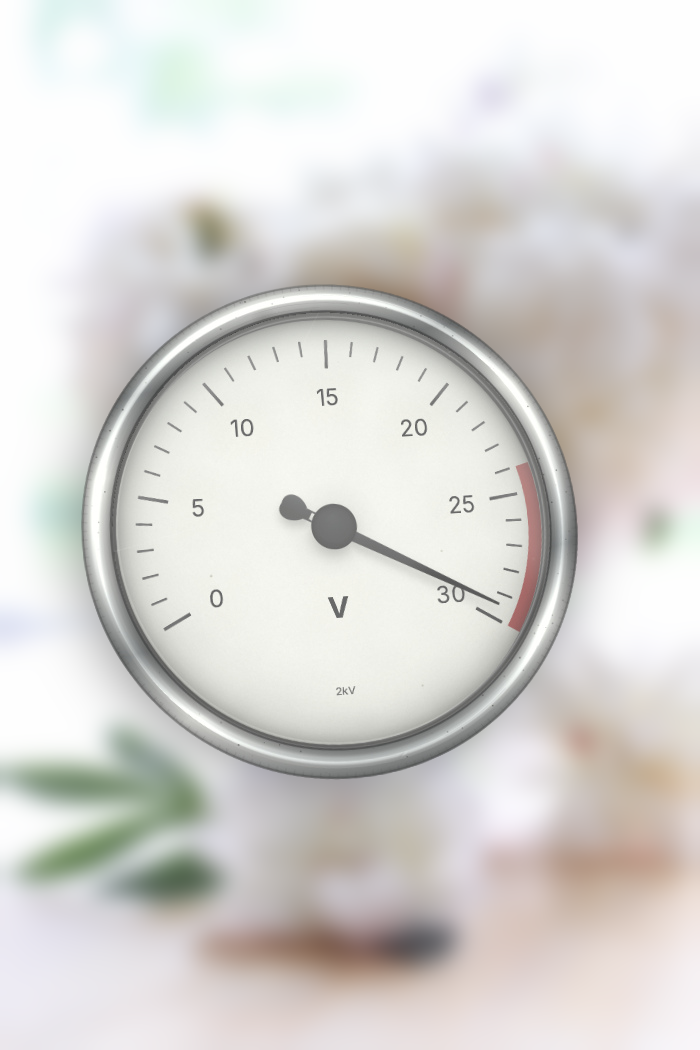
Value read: value=29.5 unit=V
